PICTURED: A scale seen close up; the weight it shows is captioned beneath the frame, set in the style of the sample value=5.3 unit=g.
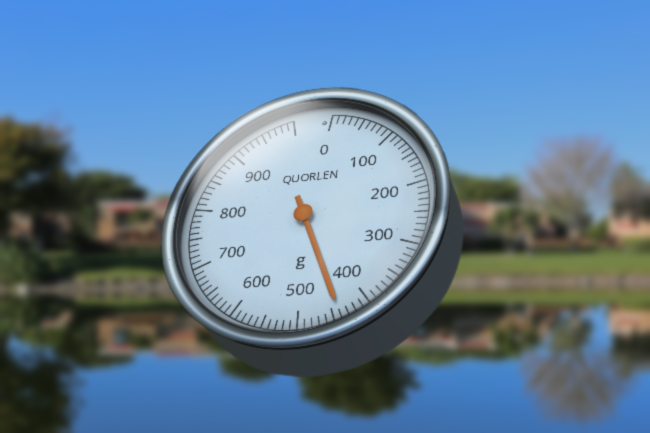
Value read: value=440 unit=g
